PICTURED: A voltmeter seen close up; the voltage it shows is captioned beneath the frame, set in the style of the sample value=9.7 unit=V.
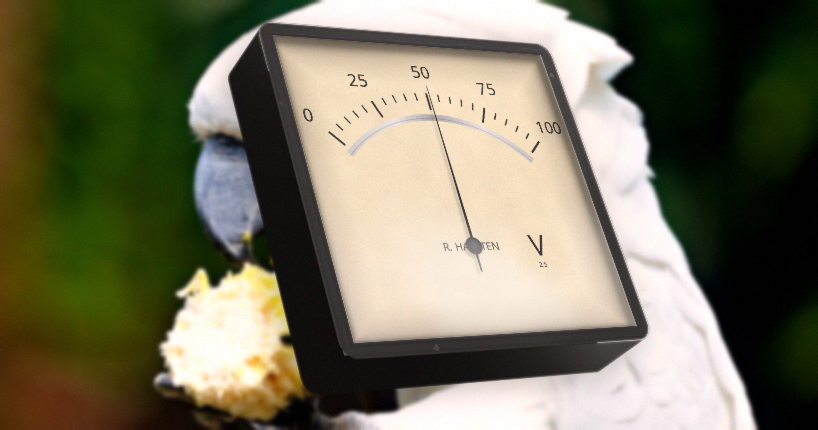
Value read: value=50 unit=V
